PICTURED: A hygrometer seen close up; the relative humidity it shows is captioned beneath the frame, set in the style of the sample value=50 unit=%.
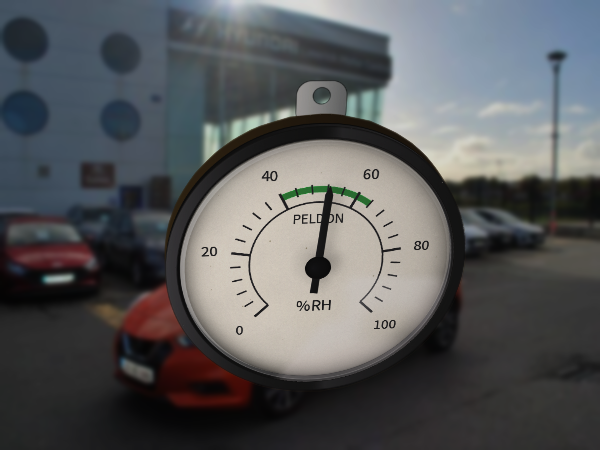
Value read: value=52 unit=%
